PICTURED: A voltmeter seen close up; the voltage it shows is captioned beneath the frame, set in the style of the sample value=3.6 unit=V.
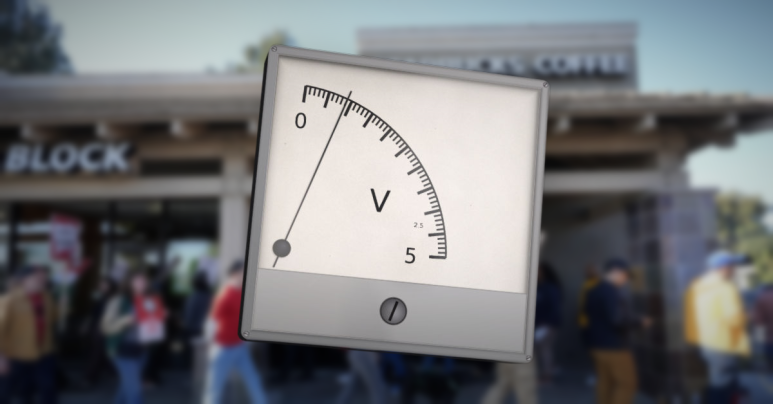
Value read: value=0.9 unit=V
